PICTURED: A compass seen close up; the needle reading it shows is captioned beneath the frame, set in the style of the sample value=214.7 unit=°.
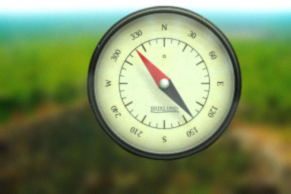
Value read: value=320 unit=°
